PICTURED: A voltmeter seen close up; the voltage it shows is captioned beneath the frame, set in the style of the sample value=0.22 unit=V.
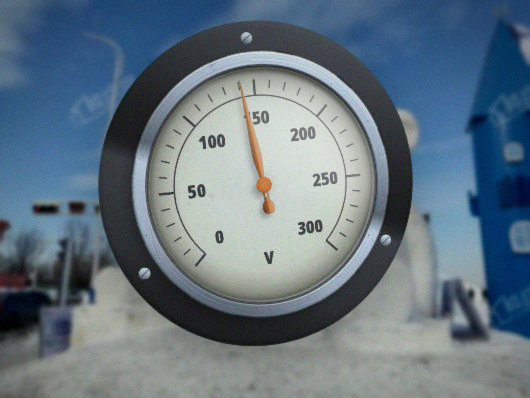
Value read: value=140 unit=V
